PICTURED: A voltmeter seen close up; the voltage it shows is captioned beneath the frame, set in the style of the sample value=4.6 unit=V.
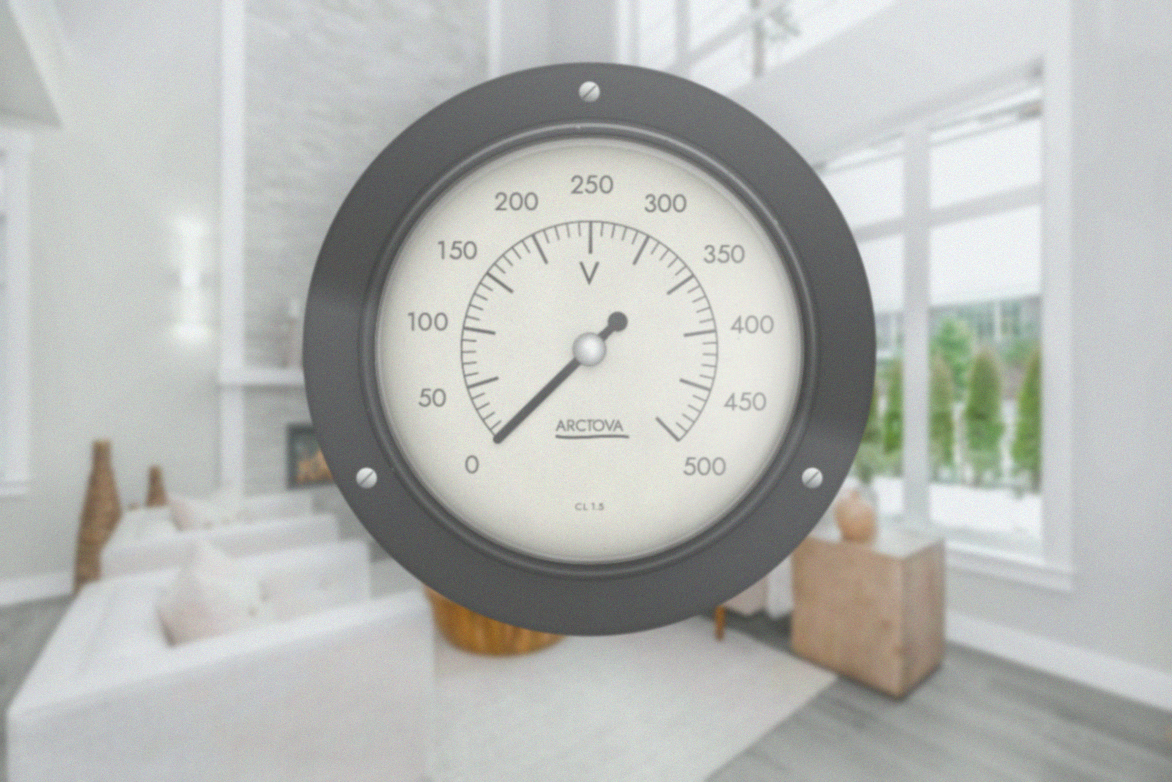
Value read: value=0 unit=V
